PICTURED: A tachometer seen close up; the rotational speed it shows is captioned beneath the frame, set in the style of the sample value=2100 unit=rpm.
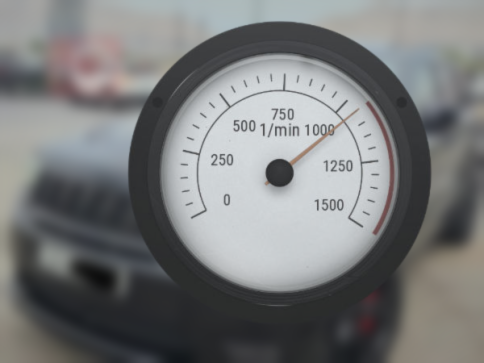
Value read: value=1050 unit=rpm
